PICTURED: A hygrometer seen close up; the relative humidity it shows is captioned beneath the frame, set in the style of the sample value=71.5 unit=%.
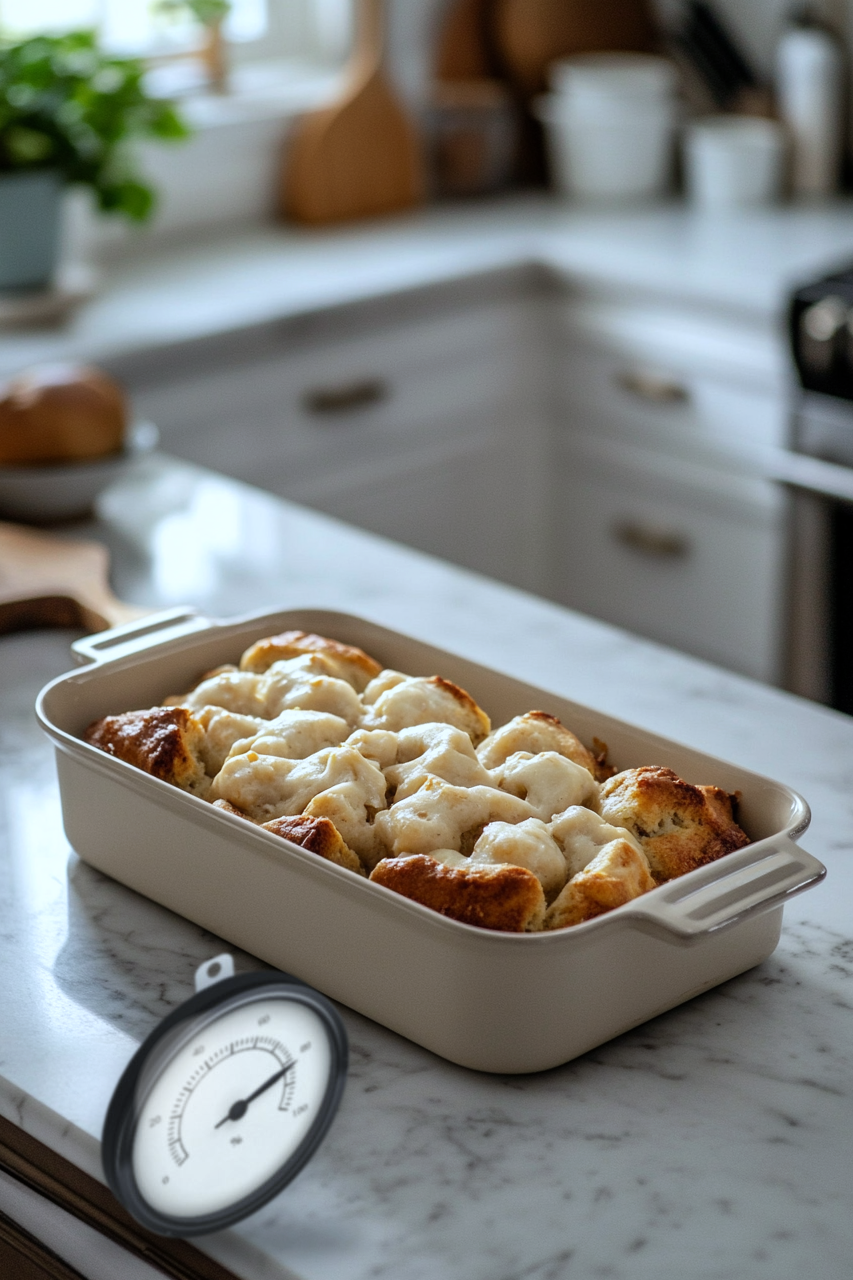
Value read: value=80 unit=%
